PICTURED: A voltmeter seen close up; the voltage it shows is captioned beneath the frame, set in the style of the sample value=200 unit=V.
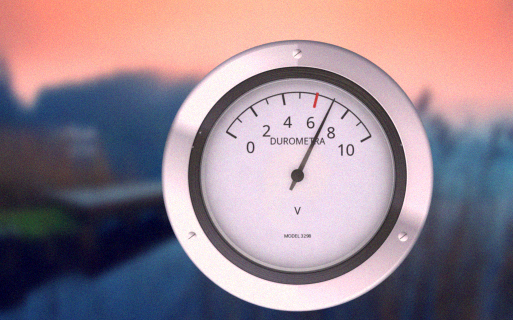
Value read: value=7 unit=V
